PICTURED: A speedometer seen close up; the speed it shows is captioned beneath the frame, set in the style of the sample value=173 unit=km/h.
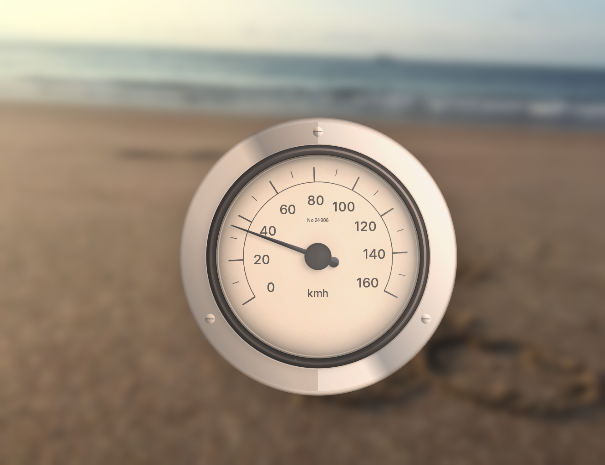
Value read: value=35 unit=km/h
